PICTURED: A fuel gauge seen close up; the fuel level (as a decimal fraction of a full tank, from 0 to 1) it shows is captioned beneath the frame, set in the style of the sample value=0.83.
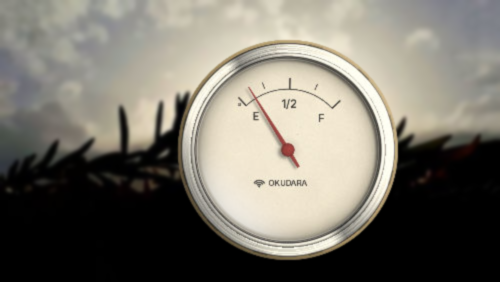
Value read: value=0.125
